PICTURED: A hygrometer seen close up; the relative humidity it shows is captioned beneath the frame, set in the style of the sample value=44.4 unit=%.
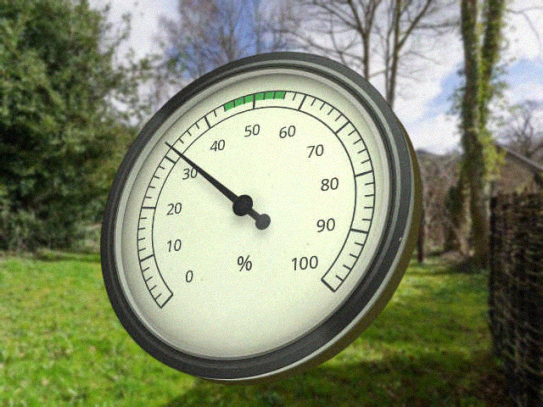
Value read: value=32 unit=%
